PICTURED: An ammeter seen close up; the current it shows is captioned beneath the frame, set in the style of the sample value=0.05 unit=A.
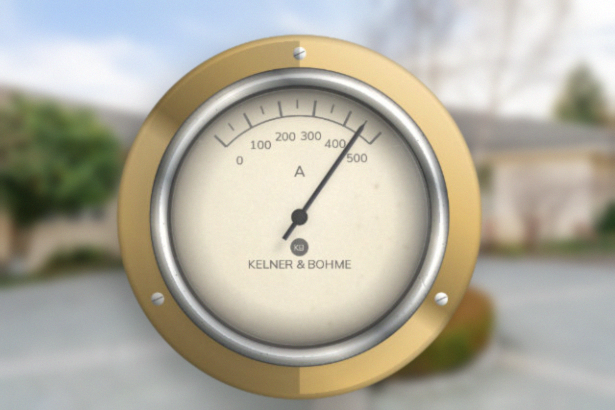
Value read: value=450 unit=A
